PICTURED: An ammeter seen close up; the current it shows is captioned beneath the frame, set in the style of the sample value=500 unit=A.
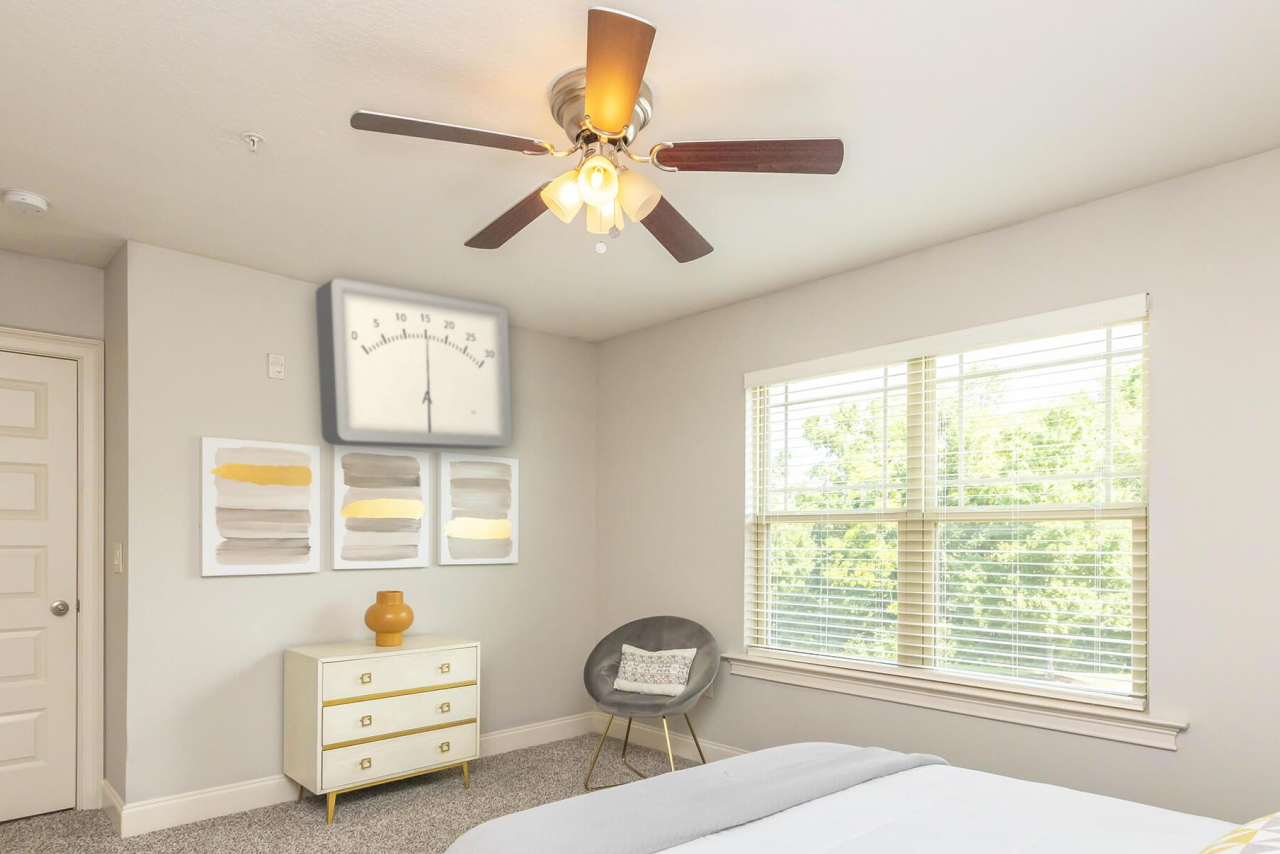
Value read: value=15 unit=A
